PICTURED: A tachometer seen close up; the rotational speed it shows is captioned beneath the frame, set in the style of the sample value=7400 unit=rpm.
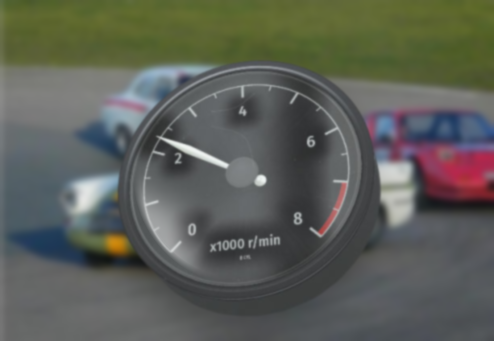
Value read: value=2250 unit=rpm
